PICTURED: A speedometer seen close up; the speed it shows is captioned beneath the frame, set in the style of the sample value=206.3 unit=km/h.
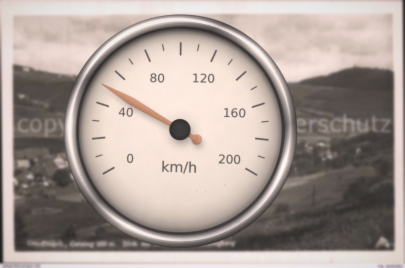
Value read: value=50 unit=km/h
